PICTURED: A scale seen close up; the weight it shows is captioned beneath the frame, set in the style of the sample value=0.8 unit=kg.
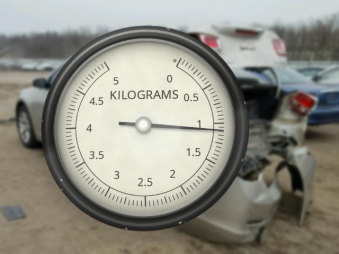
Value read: value=1.1 unit=kg
